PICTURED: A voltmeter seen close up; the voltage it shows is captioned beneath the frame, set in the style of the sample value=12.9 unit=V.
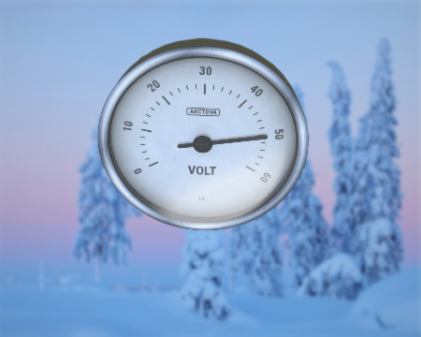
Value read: value=50 unit=V
